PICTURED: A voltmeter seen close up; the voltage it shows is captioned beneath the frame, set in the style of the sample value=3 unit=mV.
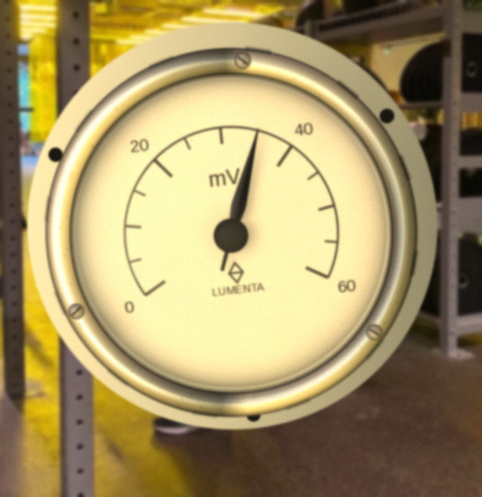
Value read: value=35 unit=mV
